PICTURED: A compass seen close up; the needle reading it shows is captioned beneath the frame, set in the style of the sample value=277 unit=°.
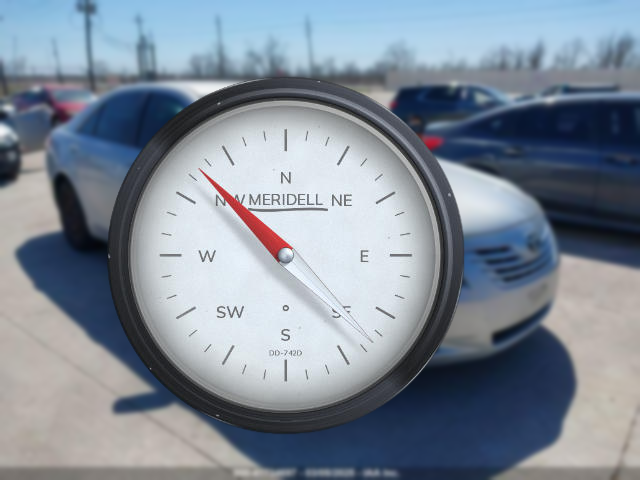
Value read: value=315 unit=°
